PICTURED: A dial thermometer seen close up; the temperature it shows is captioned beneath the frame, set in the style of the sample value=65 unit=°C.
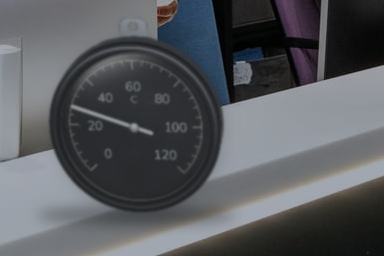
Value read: value=28 unit=°C
